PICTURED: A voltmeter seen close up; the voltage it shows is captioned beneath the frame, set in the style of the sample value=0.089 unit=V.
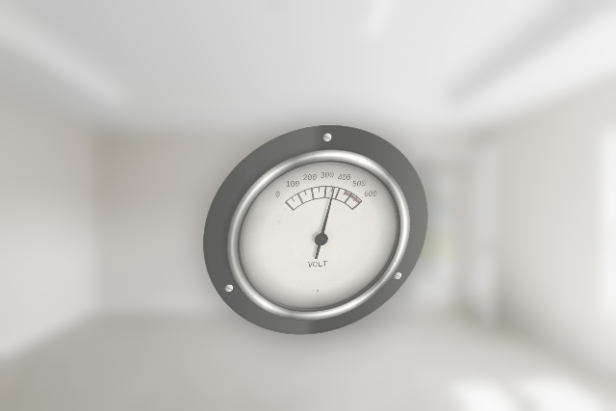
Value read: value=350 unit=V
